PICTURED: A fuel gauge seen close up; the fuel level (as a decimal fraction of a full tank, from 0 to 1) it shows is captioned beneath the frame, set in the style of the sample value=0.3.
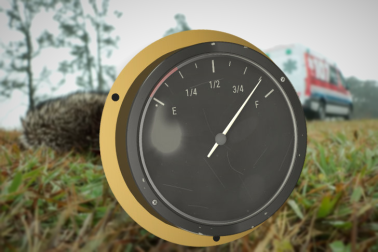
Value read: value=0.875
